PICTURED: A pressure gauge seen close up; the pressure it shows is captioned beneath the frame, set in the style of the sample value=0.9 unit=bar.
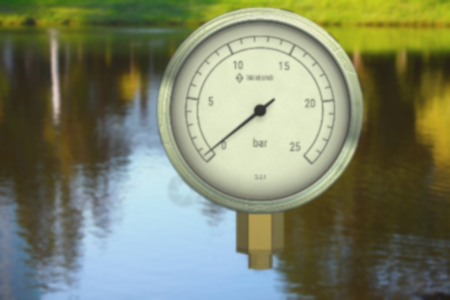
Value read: value=0.5 unit=bar
